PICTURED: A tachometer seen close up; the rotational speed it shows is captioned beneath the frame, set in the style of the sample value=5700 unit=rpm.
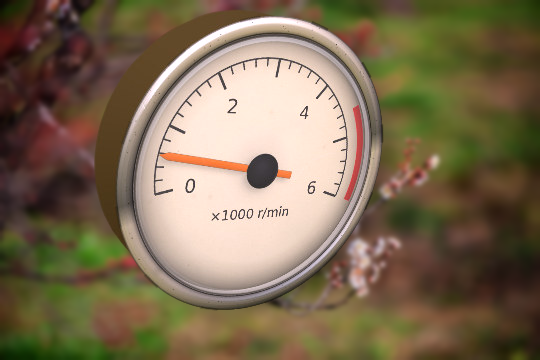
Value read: value=600 unit=rpm
